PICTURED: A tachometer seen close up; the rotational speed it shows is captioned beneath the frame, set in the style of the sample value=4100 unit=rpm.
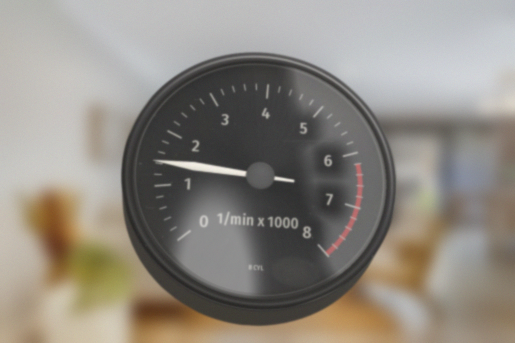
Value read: value=1400 unit=rpm
